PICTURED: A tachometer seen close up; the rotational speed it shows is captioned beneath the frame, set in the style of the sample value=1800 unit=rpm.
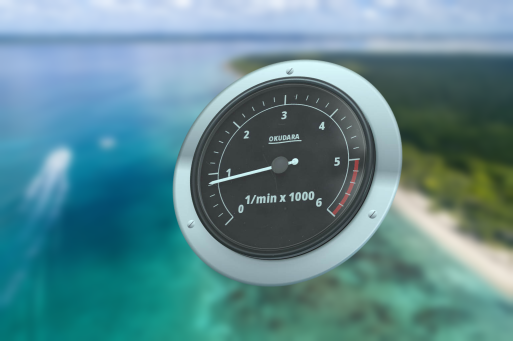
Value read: value=800 unit=rpm
